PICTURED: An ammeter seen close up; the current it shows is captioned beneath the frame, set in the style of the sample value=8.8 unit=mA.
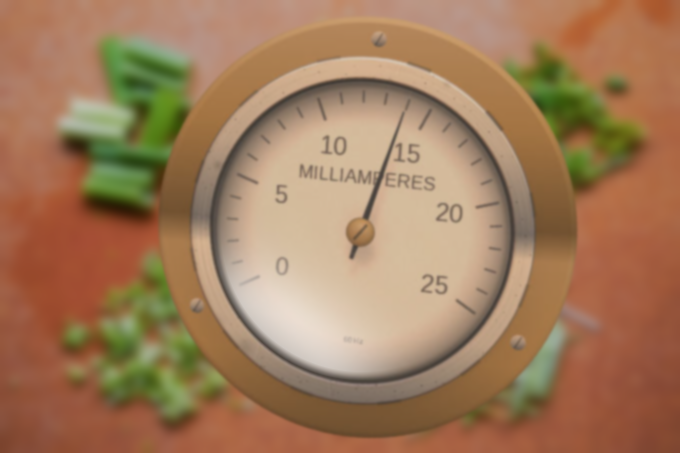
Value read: value=14 unit=mA
